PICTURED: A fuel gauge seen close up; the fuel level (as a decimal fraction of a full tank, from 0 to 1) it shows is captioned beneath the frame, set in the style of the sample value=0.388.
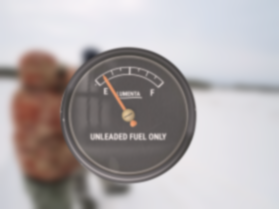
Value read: value=0.125
